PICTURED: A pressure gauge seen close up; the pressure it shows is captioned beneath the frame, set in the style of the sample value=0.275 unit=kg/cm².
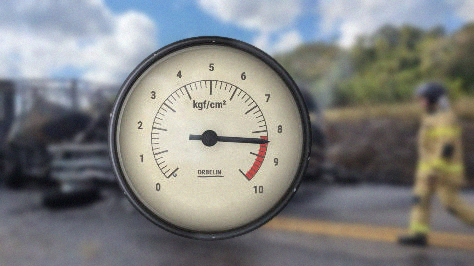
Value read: value=8.4 unit=kg/cm²
